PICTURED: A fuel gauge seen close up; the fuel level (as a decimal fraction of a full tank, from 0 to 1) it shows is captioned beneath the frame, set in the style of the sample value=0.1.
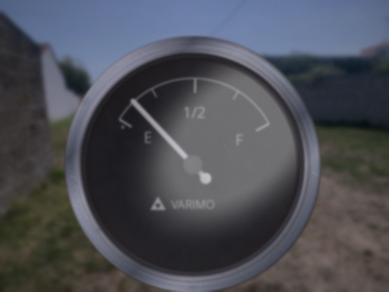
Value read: value=0.125
